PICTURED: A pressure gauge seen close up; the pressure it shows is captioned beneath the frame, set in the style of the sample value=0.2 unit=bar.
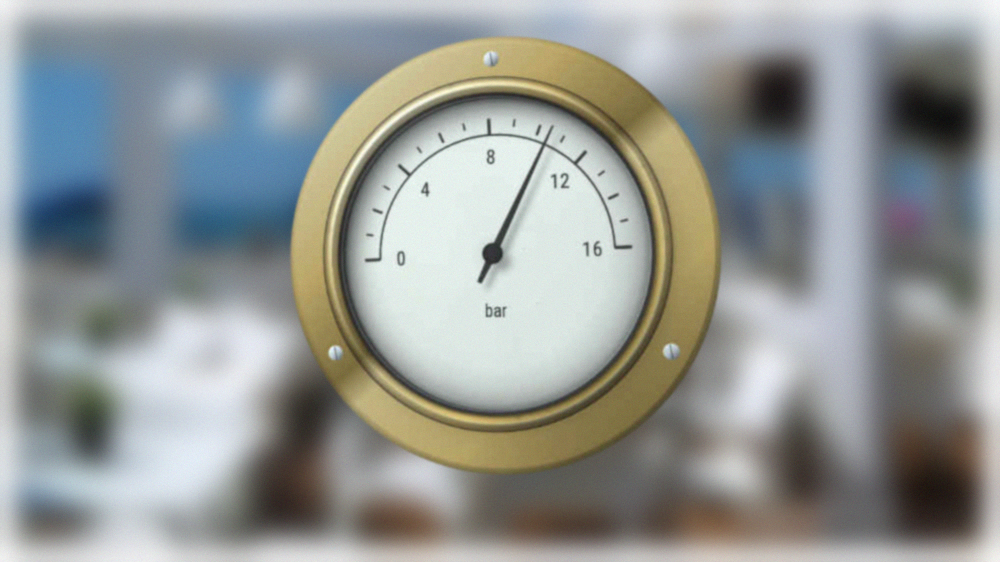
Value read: value=10.5 unit=bar
